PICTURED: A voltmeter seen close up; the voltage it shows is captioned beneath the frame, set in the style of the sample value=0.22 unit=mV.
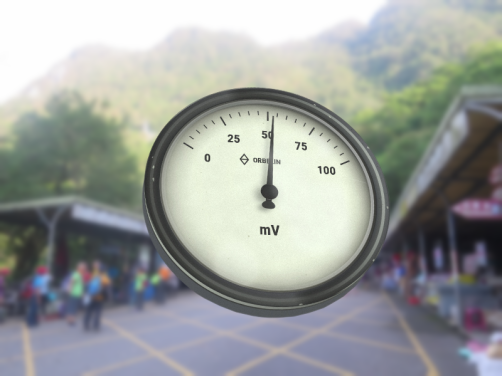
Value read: value=52.5 unit=mV
